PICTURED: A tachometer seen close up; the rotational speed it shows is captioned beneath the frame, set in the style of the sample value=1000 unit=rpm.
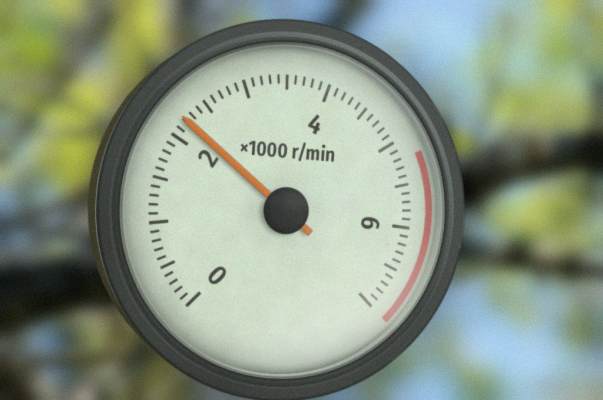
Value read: value=2200 unit=rpm
